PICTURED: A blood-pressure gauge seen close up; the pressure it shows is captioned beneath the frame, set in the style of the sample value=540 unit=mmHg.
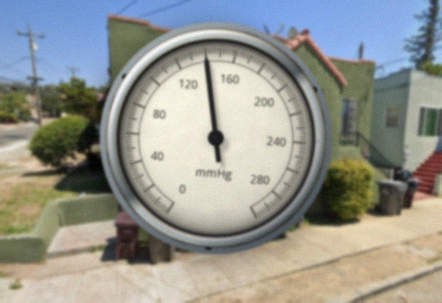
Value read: value=140 unit=mmHg
